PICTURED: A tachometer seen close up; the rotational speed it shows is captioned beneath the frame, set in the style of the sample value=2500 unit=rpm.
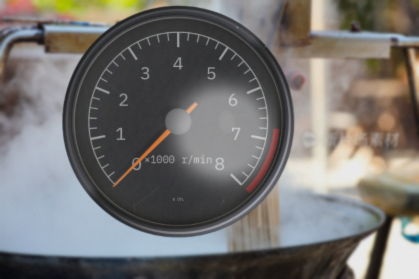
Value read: value=0 unit=rpm
